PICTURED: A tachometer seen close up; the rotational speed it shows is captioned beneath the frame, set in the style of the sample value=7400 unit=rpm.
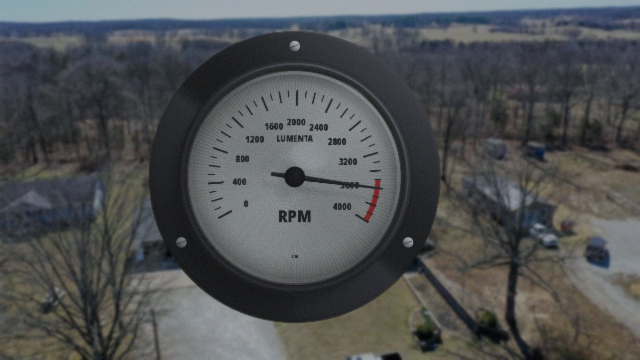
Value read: value=3600 unit=rpm
